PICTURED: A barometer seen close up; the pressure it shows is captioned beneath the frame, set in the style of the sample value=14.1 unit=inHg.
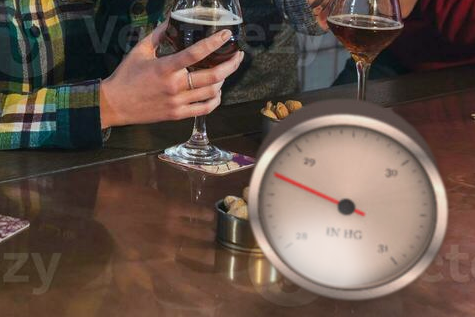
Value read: value=28.7 unit=inHg
